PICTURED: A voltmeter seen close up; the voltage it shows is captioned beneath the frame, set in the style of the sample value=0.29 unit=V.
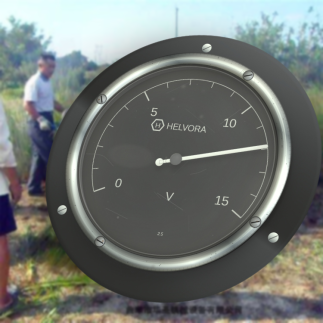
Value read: value=12 unit=V
